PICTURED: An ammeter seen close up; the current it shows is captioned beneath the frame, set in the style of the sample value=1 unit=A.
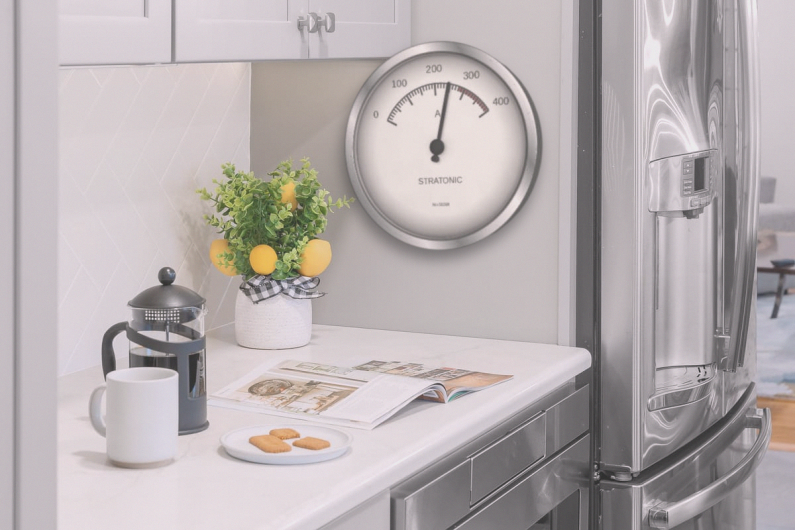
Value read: value=250 unit=A
